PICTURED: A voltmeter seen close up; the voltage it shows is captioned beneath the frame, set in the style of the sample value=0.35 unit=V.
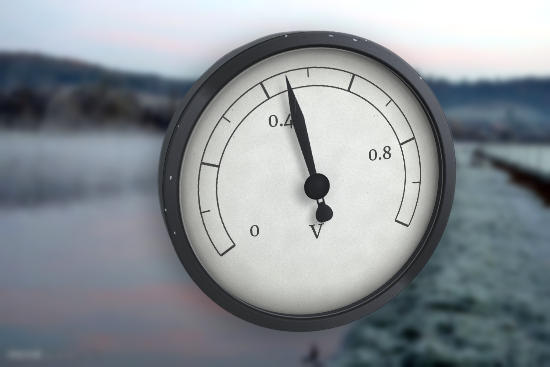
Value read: value=0.45 unit=V
